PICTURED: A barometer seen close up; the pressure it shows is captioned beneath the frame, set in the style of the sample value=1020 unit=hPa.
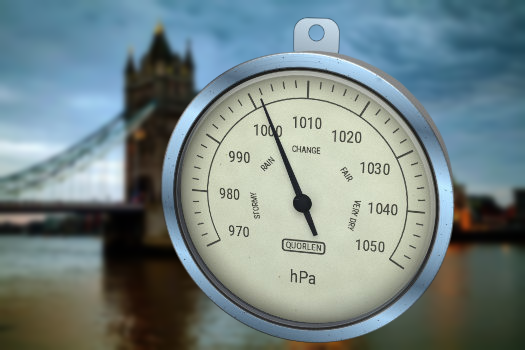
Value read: value=1002 unit=hPa
